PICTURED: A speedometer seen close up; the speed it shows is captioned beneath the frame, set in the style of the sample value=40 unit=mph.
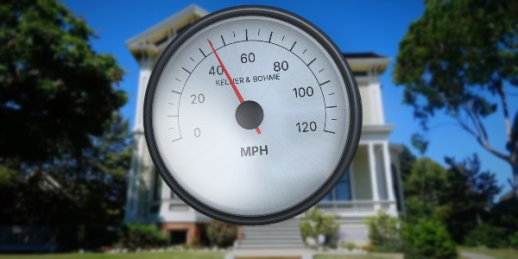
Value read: value=45 unit=mph
